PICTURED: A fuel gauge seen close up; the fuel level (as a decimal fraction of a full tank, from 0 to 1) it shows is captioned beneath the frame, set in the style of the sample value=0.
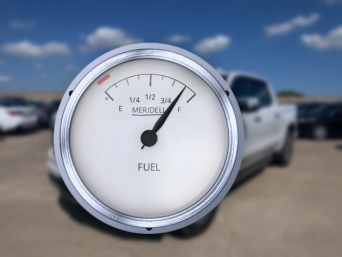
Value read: value=0.875
